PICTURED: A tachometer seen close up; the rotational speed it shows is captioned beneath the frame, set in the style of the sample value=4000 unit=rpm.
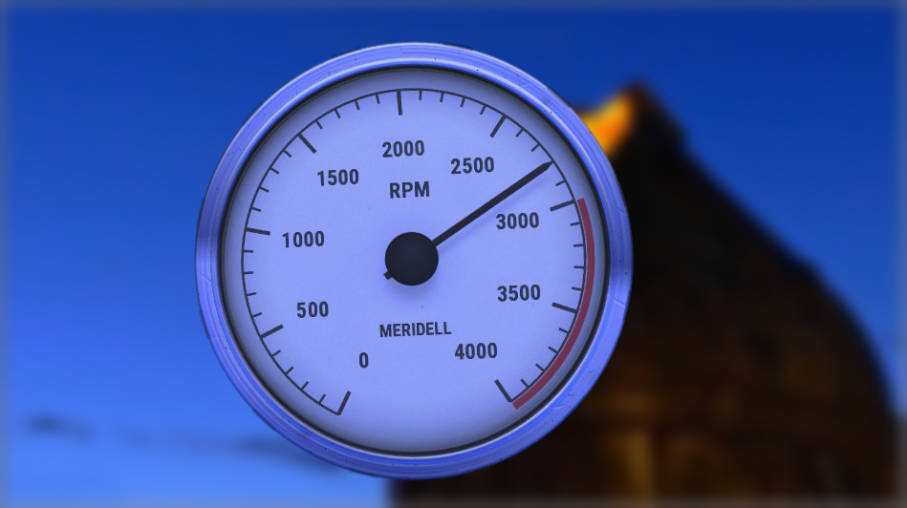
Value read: value=2800 unit=rpm
